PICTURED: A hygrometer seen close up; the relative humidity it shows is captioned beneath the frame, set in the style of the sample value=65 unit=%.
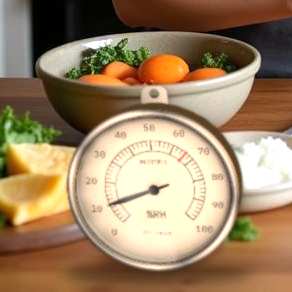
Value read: value=10 unit=%
